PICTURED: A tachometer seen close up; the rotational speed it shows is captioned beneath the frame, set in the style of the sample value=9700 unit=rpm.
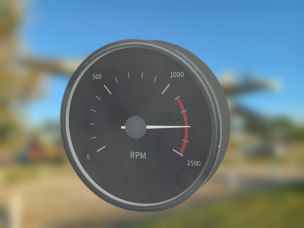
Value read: value=1300 unit=rpm
